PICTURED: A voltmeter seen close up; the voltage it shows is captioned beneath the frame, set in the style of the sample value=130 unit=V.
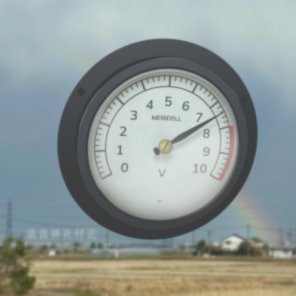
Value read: value=7.4 unit=V
